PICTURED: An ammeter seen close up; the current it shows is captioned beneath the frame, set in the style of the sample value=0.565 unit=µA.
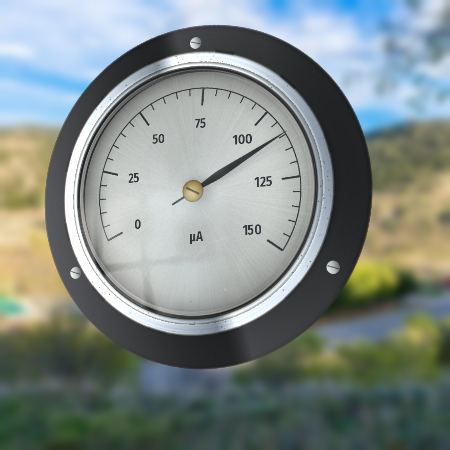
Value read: value=110 unit=µA
